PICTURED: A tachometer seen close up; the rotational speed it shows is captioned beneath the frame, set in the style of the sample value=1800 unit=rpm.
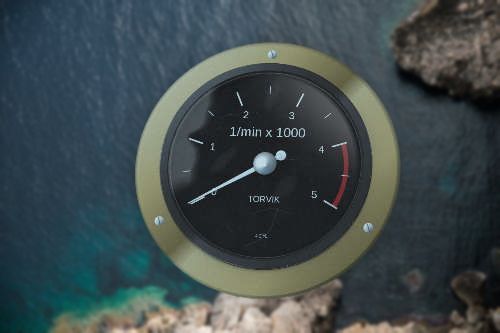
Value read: value=0 unit=rpm
